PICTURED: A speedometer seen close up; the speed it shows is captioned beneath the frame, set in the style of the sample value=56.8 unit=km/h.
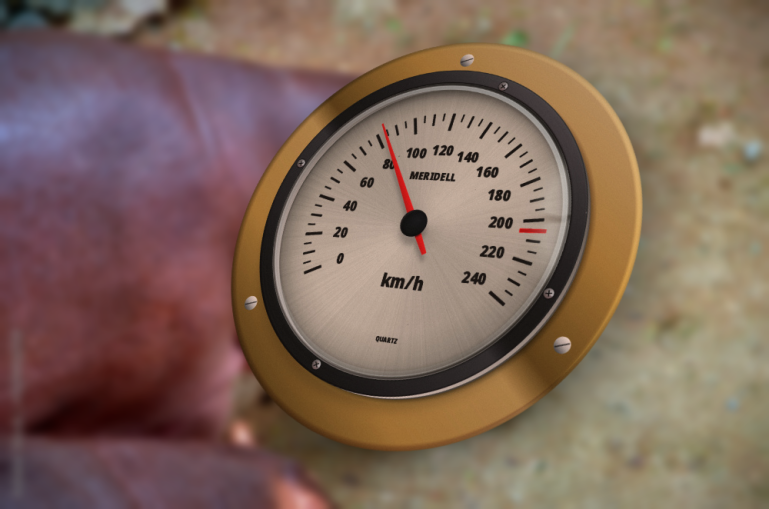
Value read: value=85 unit=km/h
